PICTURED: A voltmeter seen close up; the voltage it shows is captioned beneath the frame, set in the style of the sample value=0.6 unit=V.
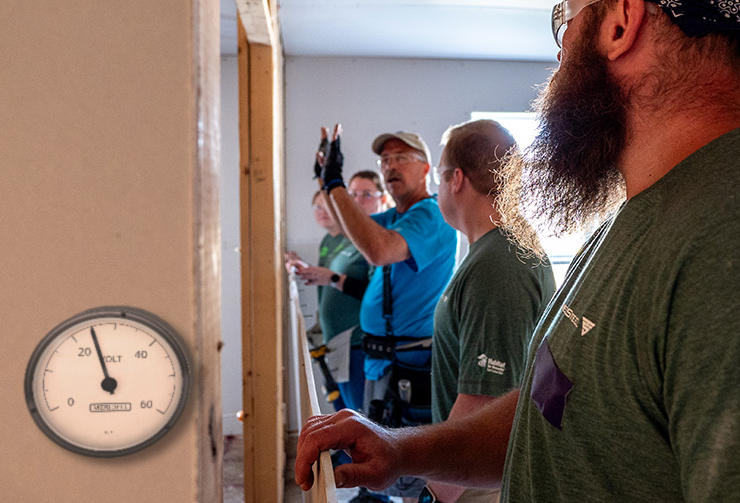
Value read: value=25 unit=V
